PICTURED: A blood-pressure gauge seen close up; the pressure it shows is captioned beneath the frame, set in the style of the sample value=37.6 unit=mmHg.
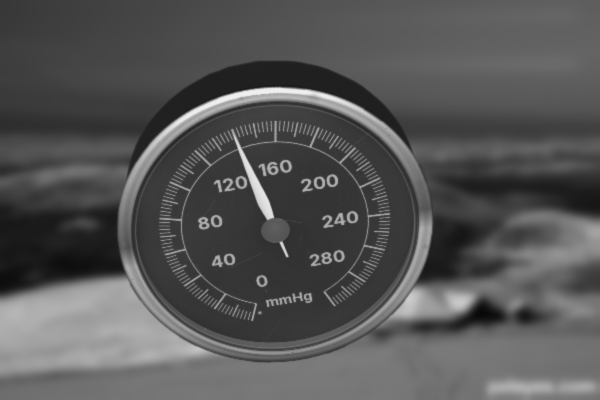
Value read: value=140 unit=mmHg
